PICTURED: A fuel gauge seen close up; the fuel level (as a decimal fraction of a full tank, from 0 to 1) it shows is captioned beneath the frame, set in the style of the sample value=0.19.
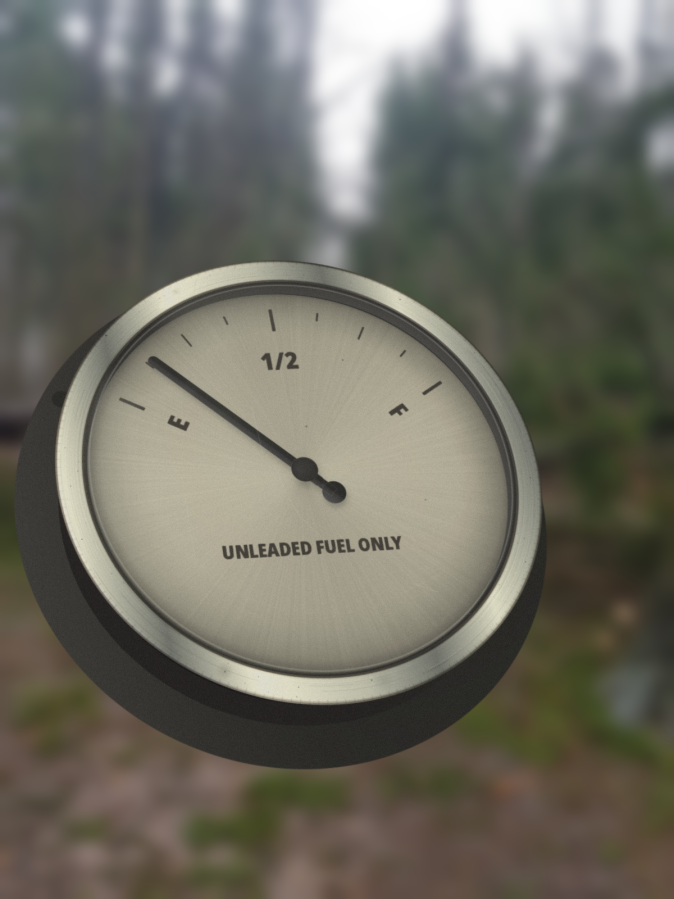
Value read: value=0.125
